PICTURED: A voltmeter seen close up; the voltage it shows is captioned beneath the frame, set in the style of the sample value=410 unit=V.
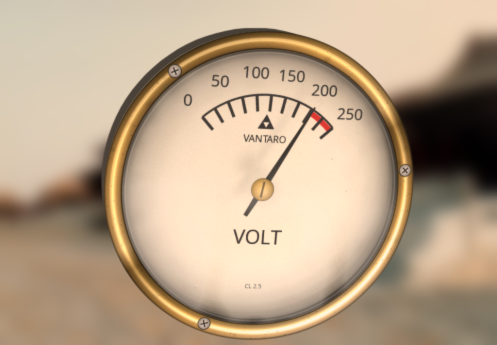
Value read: value=200 unit=V
